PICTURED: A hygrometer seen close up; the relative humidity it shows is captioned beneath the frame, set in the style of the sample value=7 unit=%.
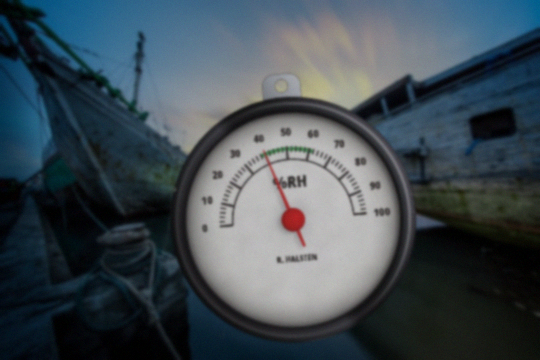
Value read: value=40 unit=%
